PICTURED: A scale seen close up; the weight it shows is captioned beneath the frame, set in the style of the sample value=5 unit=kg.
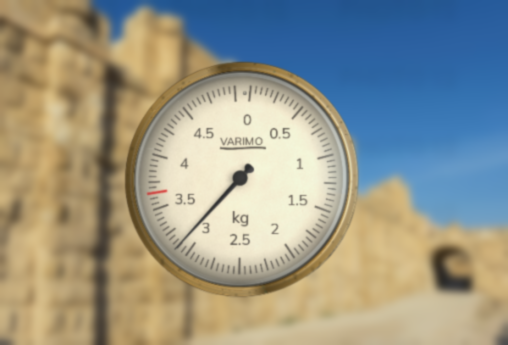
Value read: value=3.1 unit=kg
